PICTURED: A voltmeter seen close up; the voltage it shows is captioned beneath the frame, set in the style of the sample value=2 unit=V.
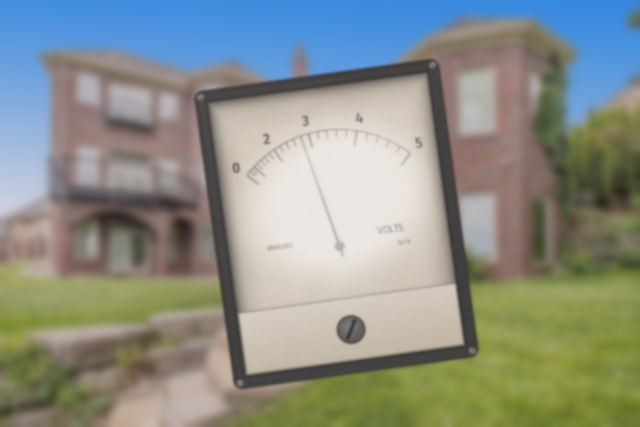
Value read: value=2.8 unit=V
